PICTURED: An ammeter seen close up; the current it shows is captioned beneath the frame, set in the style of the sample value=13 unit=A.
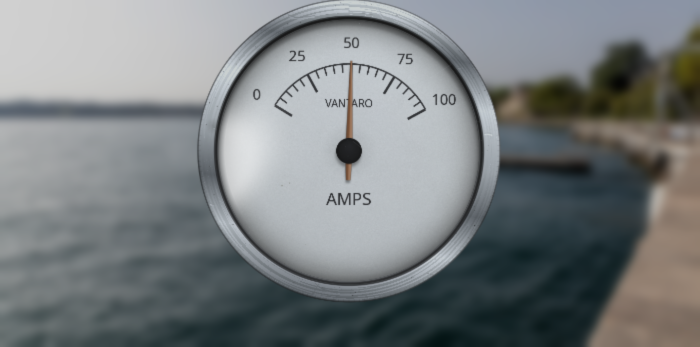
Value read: value=50 unit=A
